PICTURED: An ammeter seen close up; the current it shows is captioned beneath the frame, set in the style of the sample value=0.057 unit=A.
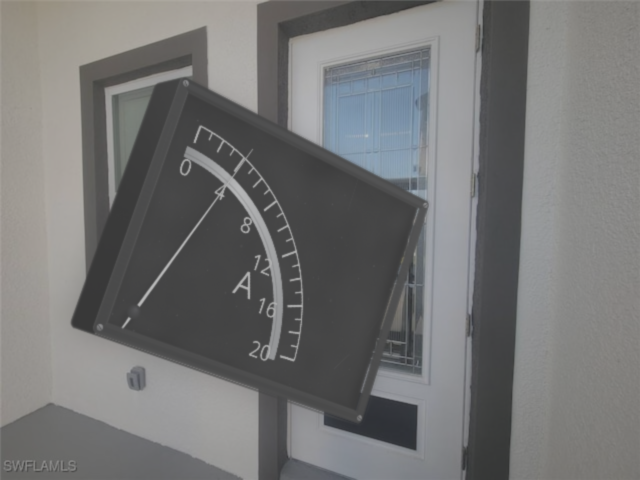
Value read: value=4 unit=A
